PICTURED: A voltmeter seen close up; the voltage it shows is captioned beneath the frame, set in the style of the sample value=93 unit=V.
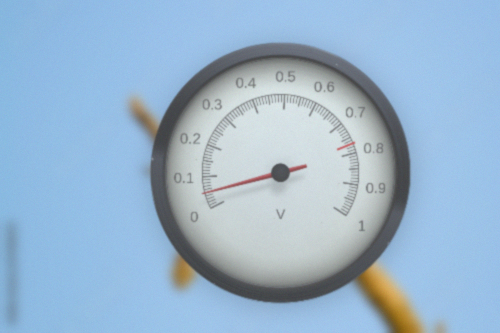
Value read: value=0.05 unit=V
